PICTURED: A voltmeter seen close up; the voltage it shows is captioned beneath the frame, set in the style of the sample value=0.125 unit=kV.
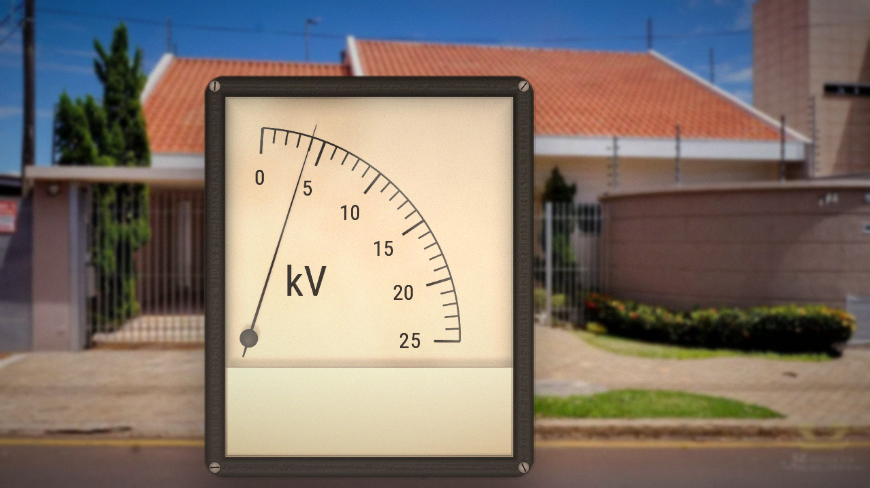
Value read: value=4 unit=kV
